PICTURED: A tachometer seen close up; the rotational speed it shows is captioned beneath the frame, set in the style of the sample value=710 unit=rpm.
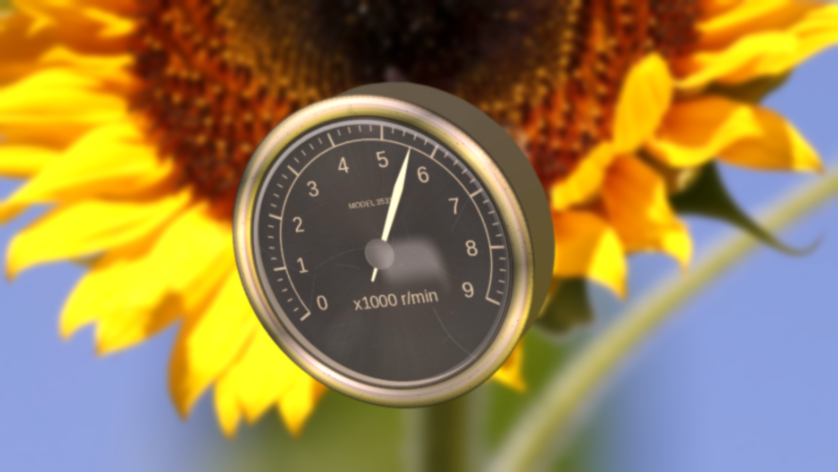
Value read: value=5600 unit=rpm
